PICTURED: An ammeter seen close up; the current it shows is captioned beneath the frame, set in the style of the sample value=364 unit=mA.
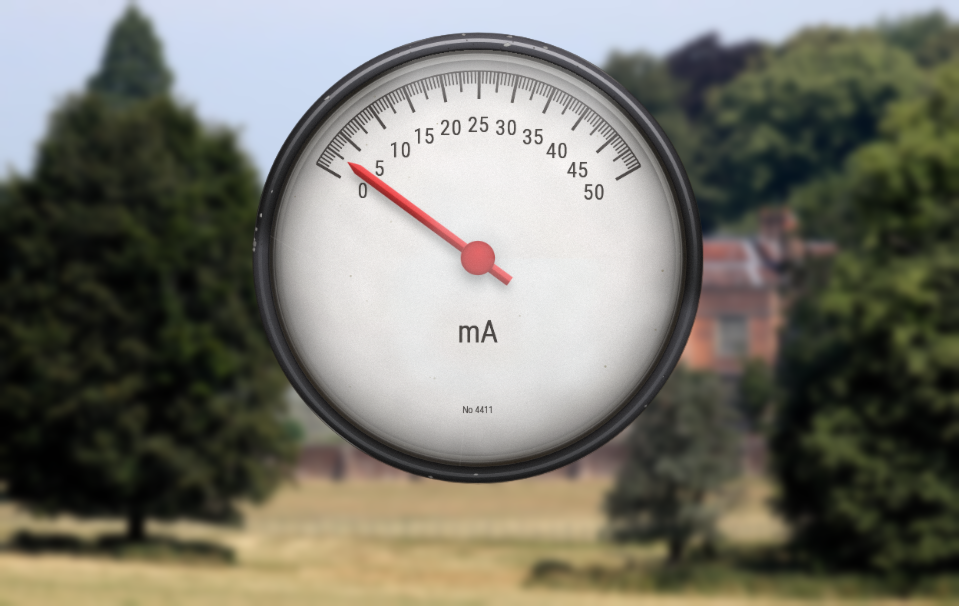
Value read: value=2.5 unit=mA
